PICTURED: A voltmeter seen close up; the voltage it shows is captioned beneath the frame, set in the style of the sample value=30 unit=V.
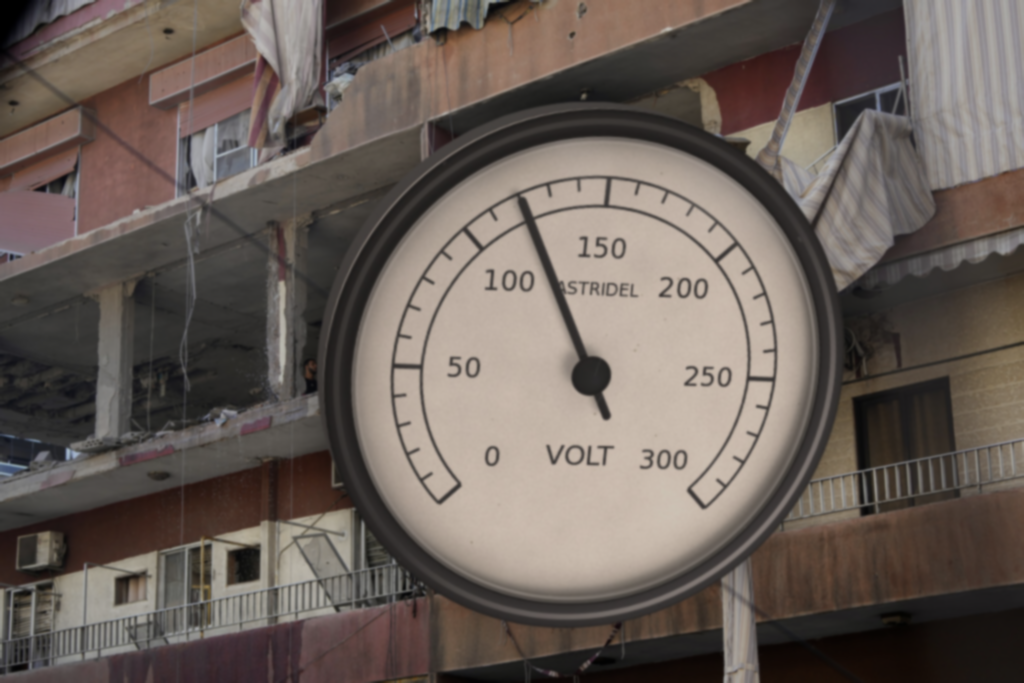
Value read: value=120 unit=V
